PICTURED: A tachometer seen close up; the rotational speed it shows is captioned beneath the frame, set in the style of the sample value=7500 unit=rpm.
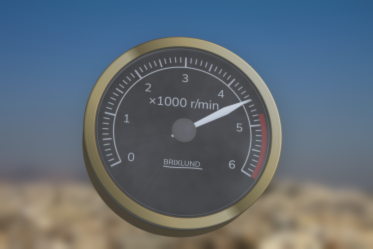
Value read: value=4500 unit=rpm
